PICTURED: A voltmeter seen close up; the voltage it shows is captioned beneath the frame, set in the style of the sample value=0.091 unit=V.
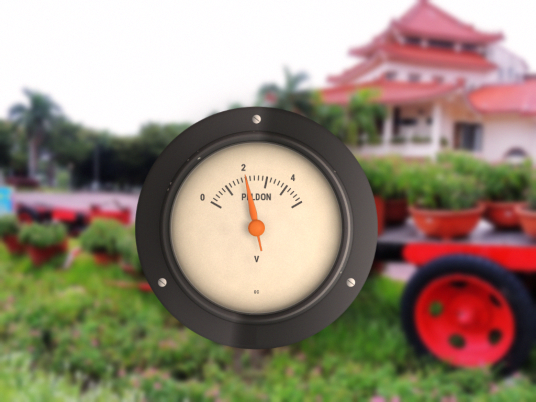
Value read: value=2 unit=V
